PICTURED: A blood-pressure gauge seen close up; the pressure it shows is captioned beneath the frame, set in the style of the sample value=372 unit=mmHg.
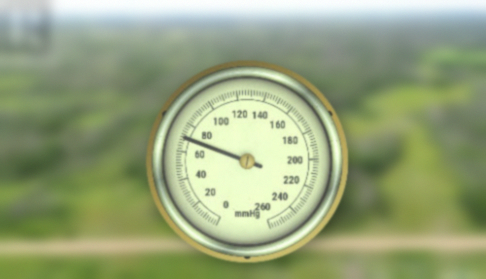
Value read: value=70 unit=mmHg
